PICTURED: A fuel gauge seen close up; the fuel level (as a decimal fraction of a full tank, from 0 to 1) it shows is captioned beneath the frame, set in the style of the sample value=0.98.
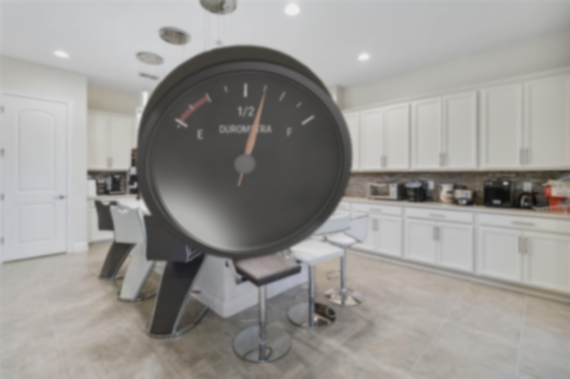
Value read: value=0.625
